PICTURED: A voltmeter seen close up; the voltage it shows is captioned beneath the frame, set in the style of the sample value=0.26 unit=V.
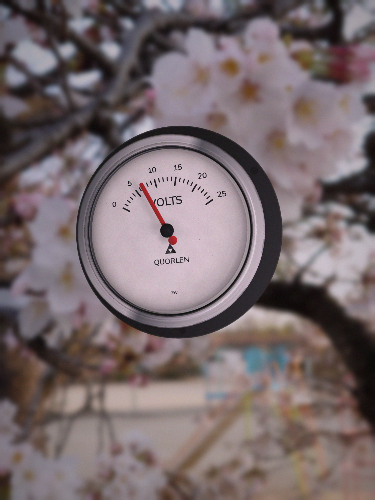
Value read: value=7 unit=V
